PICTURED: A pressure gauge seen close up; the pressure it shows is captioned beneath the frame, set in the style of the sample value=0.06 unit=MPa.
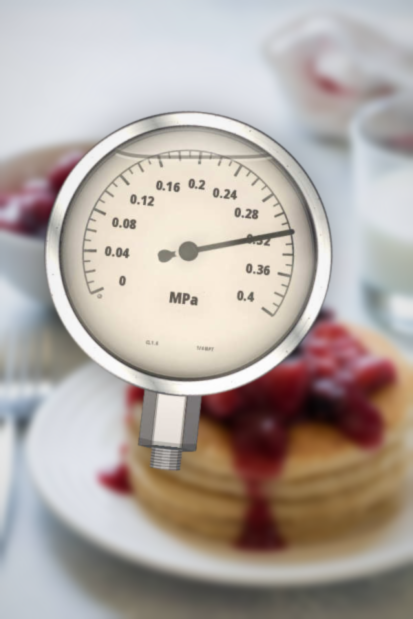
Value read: value=0.32 unit=MPa
